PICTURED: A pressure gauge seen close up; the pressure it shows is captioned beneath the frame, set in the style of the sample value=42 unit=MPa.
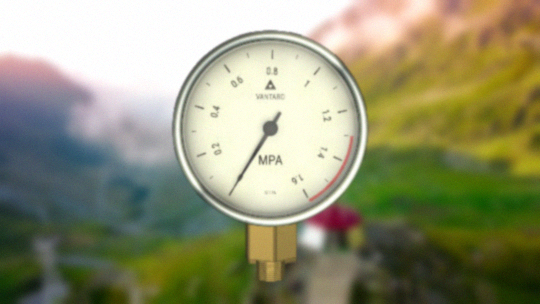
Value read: value=0 unit=MPa
